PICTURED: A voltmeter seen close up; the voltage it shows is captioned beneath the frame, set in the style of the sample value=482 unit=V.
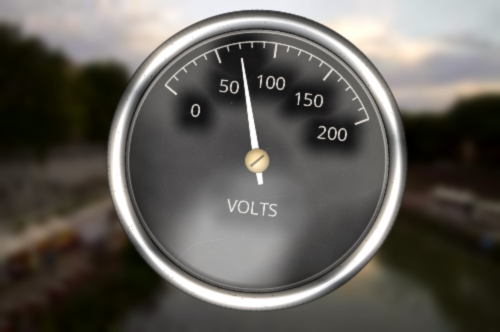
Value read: value=70 unit=V
